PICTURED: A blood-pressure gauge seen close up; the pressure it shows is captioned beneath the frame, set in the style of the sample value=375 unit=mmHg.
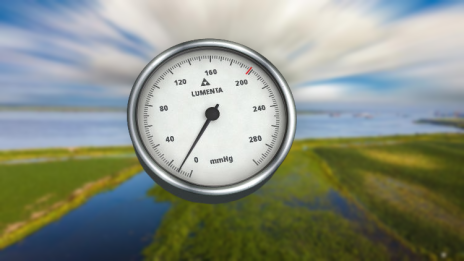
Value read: value=10 unit=mmHg
